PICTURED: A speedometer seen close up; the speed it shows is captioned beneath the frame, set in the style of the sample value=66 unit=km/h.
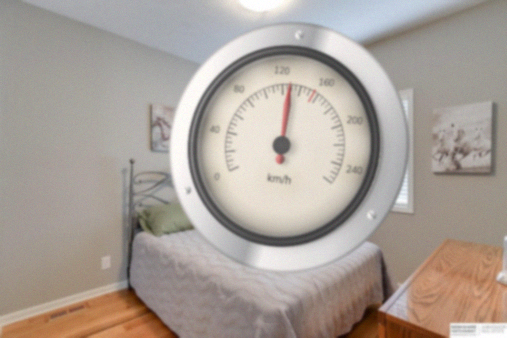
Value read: value=130 unit=km/h
